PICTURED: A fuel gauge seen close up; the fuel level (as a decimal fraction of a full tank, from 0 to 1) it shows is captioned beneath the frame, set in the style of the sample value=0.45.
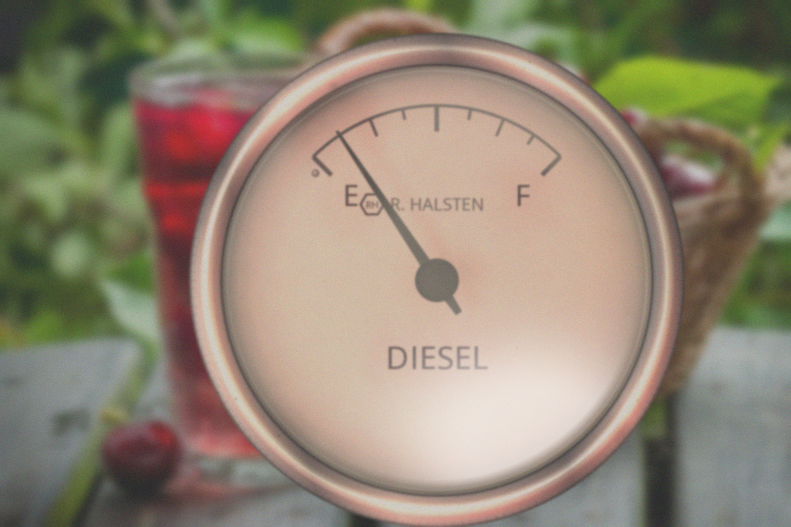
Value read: value=0.125
